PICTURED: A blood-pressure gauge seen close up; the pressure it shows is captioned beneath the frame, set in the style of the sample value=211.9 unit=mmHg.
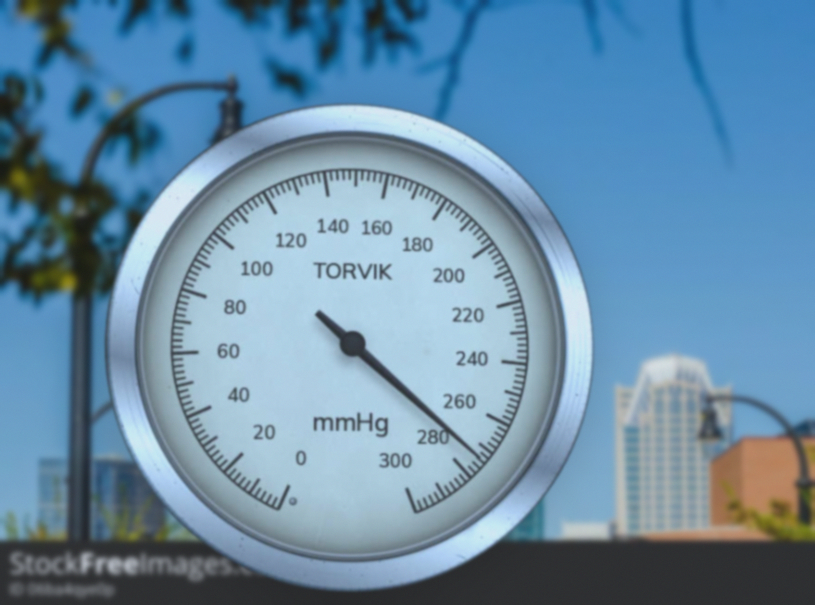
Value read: value=274 unit=mmHg
